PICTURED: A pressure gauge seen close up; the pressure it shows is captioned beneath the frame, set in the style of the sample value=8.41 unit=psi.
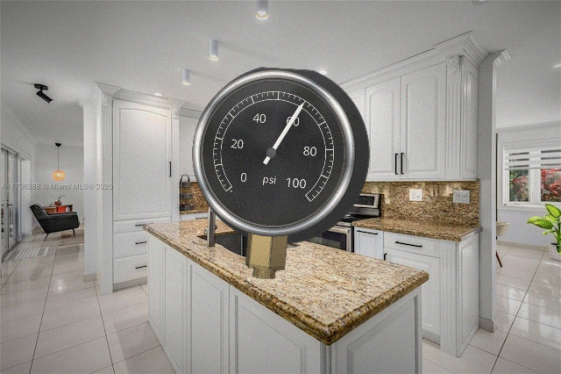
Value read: value=60 unit=psi
